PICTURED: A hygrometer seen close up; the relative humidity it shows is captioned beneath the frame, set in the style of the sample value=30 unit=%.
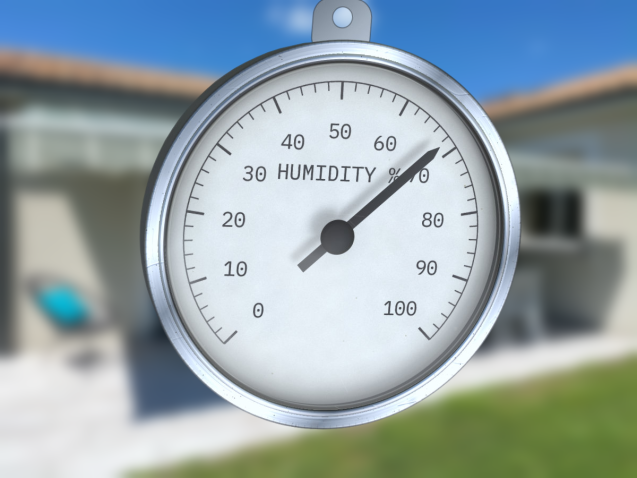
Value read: value=68 unit=%
